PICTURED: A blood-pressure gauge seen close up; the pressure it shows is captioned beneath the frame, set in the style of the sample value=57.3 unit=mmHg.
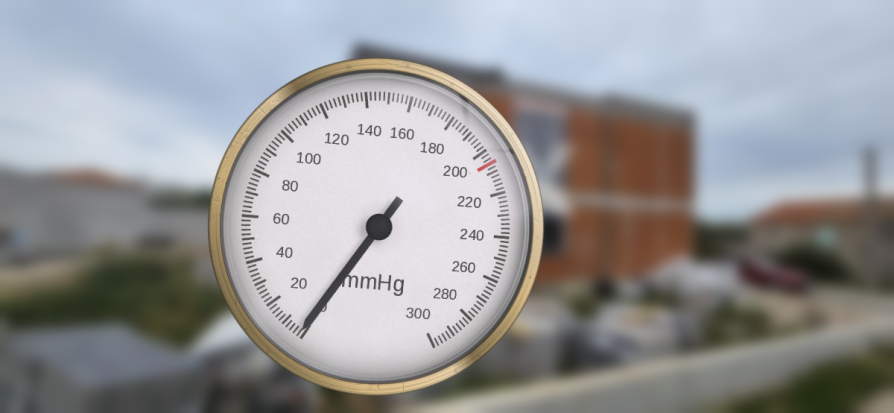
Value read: value=2 unit=mmHg
